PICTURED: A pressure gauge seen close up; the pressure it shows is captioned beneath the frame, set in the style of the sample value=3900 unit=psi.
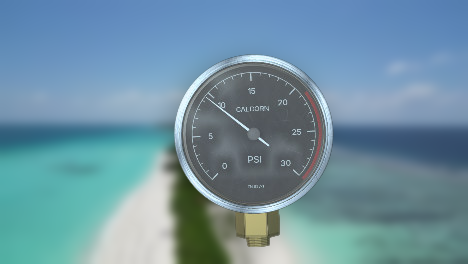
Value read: value=9.5 unit=psi
